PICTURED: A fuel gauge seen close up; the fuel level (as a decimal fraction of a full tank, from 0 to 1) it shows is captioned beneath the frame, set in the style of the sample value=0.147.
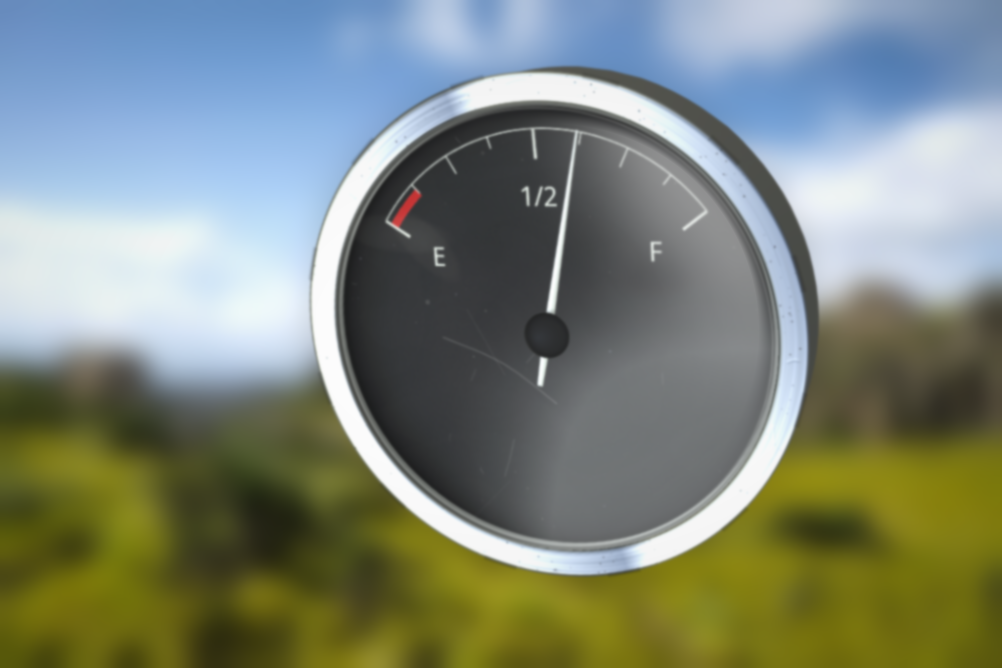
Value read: value=0.625
